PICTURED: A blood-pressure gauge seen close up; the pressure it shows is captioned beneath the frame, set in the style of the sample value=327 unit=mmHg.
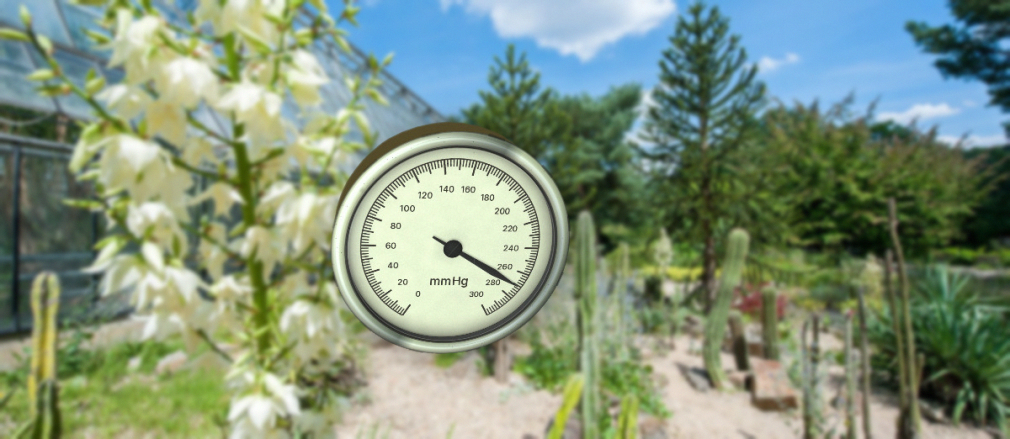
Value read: value=270 unit=mmHg
